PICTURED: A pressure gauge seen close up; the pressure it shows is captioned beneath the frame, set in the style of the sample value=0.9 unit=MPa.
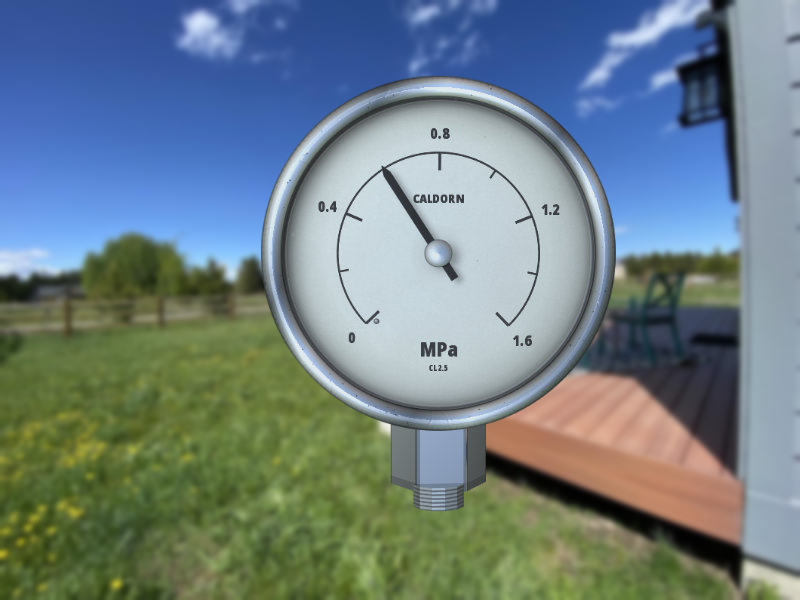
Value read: value=0.6 unit=MPa
